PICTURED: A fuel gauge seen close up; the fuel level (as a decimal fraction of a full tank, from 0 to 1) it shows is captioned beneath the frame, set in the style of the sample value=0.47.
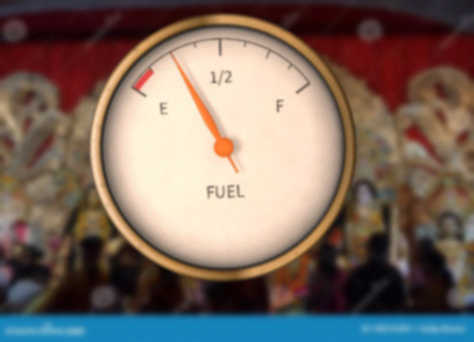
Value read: value=0.25
